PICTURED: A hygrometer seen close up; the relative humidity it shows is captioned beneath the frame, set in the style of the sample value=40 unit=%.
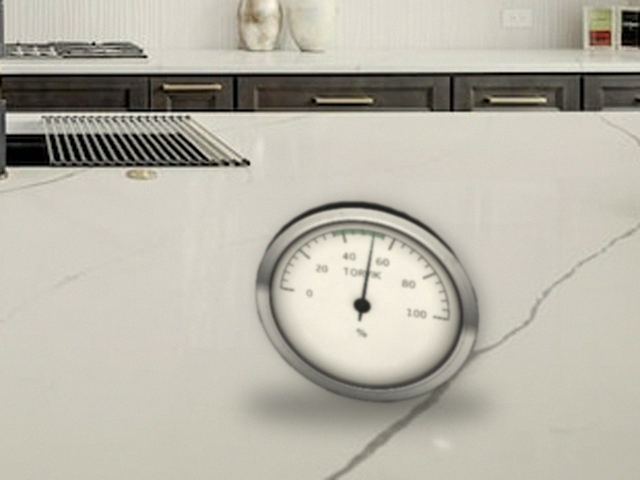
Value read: value=52 unit=%
